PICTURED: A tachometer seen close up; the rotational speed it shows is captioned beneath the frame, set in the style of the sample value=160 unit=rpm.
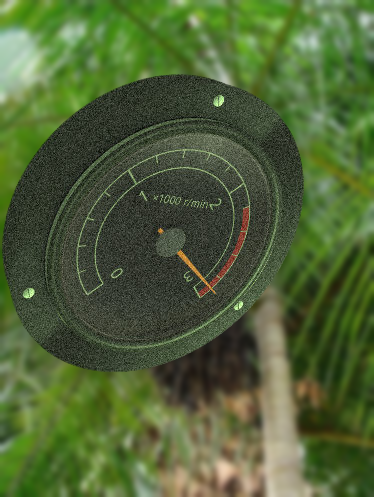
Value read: value=2900 unit=rpm
